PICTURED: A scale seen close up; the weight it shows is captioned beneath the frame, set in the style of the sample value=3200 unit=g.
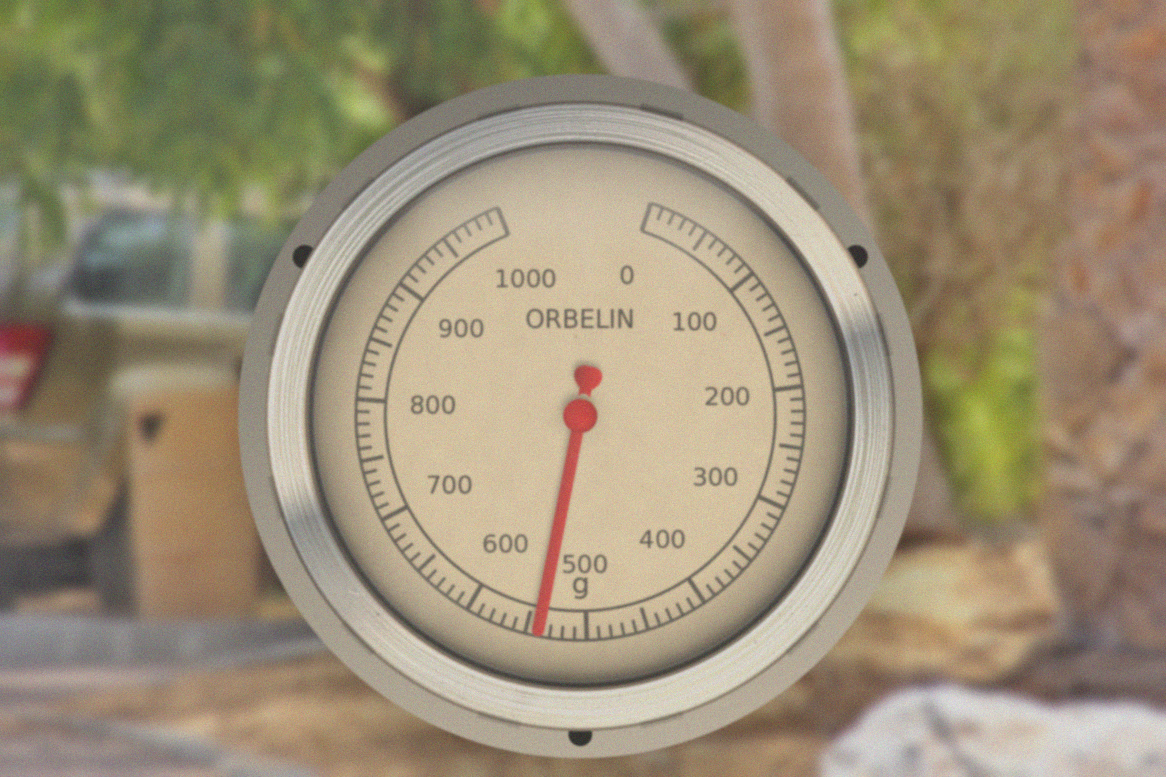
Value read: value=540 unit=g
